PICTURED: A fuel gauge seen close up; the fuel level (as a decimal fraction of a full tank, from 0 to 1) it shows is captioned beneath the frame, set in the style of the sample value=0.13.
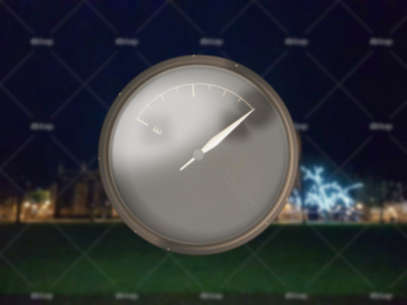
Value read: value=1
